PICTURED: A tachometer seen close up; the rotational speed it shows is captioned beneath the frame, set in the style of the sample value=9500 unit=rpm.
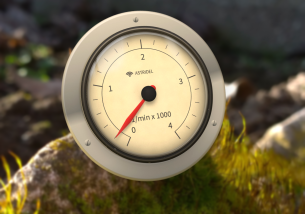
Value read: value=200 unit=rpm
